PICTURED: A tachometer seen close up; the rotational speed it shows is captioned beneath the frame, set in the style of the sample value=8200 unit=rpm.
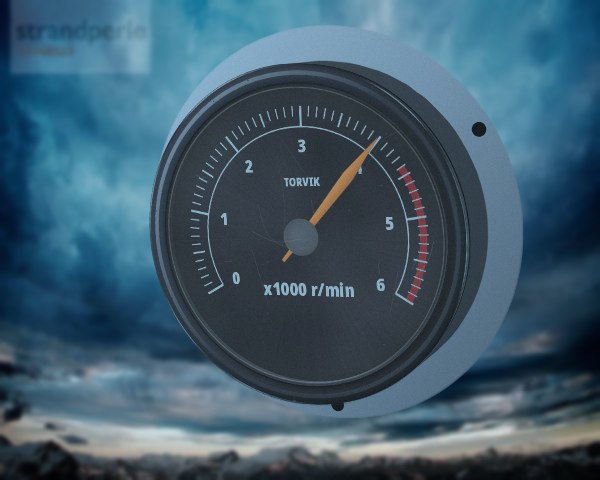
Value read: value=4000 unit=rpm
